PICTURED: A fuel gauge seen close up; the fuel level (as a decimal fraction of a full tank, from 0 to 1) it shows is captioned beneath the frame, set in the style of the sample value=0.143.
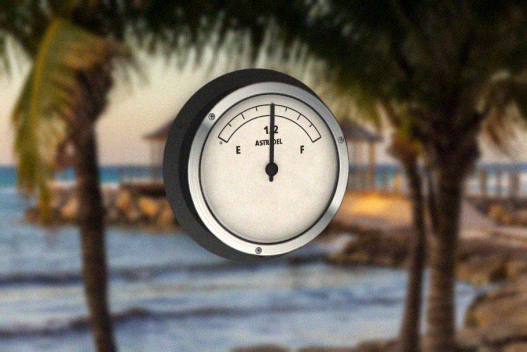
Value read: value=0.5
